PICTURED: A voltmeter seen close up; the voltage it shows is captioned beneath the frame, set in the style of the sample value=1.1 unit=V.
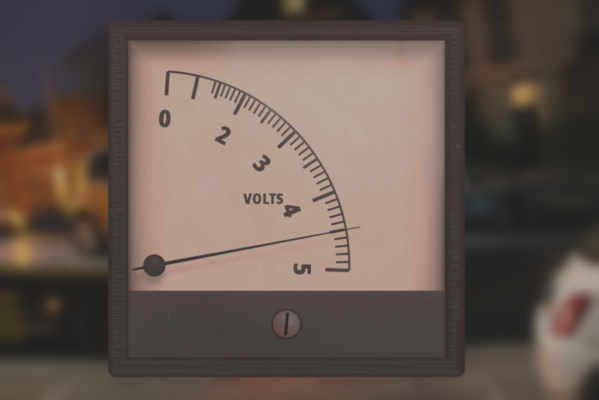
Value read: value=4.5 unit=V
